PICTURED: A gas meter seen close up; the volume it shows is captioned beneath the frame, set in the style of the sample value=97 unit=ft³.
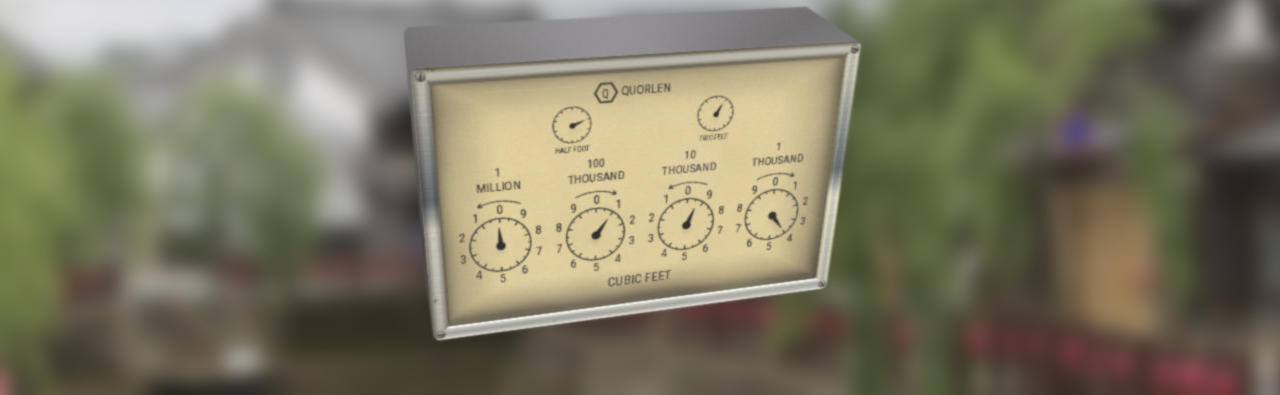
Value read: value=9400 unit=ft³
